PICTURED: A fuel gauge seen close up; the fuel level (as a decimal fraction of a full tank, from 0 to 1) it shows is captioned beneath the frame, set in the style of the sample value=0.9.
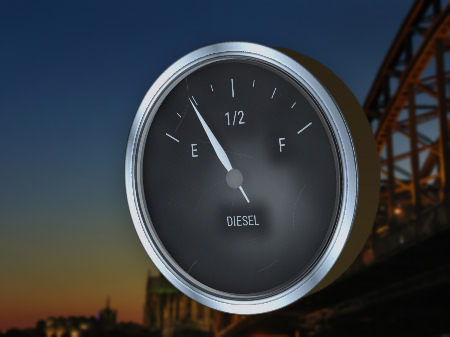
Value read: value=0.25
